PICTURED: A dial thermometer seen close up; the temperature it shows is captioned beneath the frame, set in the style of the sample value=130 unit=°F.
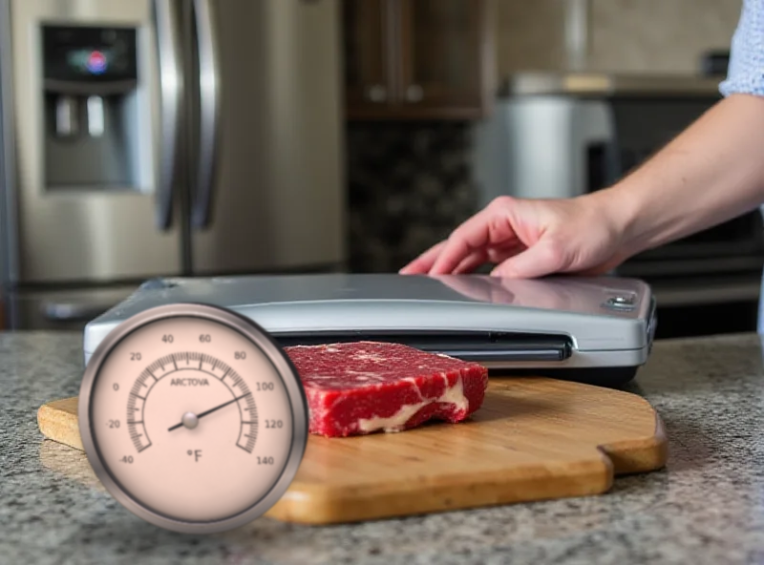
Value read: value=100 unit=°F
